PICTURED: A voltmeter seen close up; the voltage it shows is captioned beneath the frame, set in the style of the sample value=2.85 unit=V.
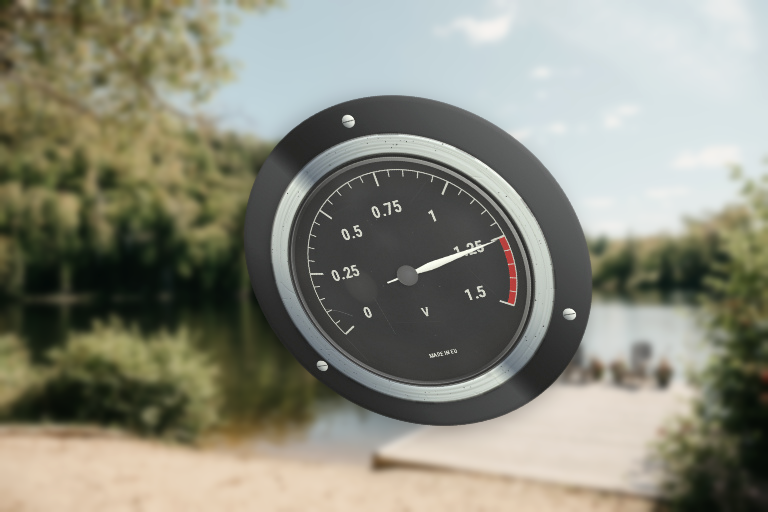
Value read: value=1.25 unit=V
